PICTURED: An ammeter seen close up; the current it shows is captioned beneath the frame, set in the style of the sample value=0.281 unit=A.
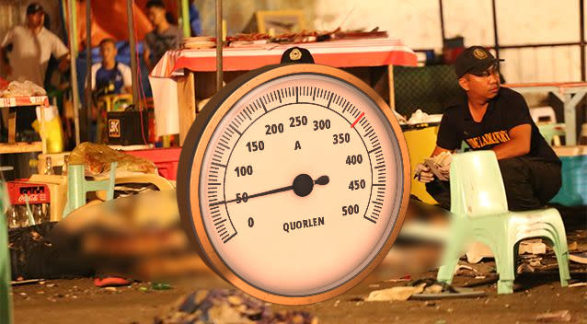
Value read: value=50 unit=A
